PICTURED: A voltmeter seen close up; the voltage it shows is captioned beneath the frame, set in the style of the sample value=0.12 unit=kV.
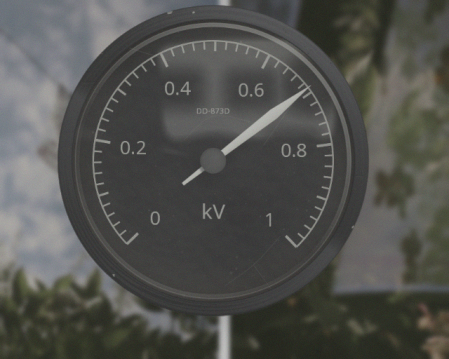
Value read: value=0.69 unit=kV
